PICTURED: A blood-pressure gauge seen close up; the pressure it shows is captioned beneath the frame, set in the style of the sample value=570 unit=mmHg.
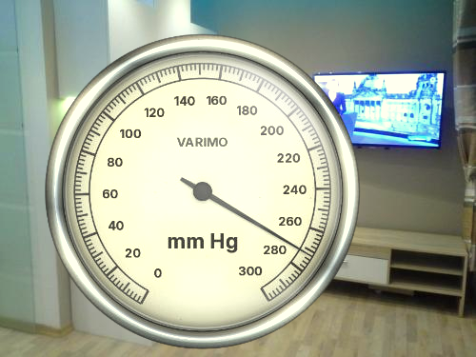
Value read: value=272 unit=mmHg
